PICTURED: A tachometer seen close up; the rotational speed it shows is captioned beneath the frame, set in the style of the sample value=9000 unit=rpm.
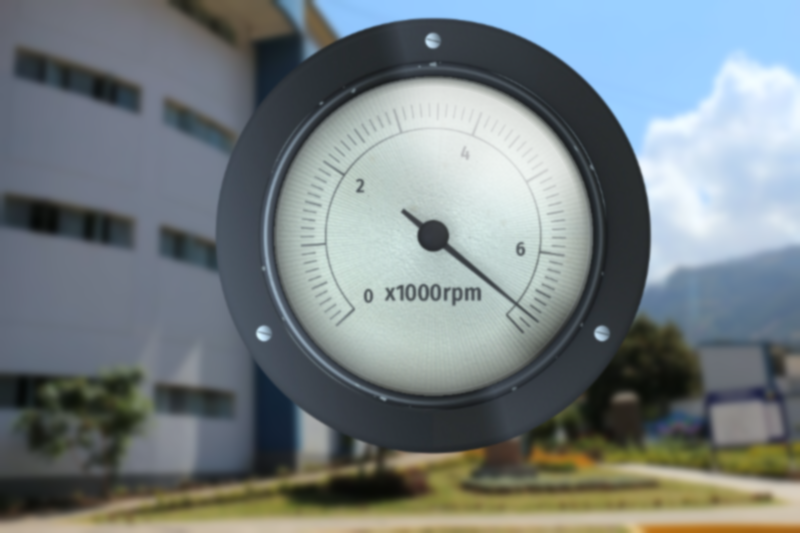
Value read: value=6800 unit=rpm
